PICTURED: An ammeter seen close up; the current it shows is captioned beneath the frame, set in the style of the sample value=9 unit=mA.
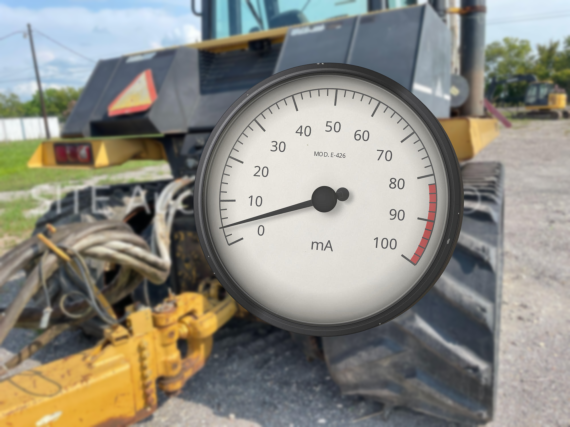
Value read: value=4 unit=mA
